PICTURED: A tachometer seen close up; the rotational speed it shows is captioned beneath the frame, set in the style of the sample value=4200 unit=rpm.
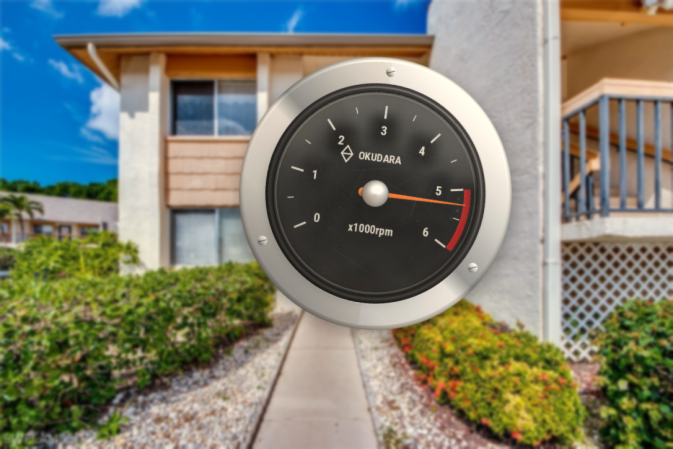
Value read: value=5250 unit=rpm
